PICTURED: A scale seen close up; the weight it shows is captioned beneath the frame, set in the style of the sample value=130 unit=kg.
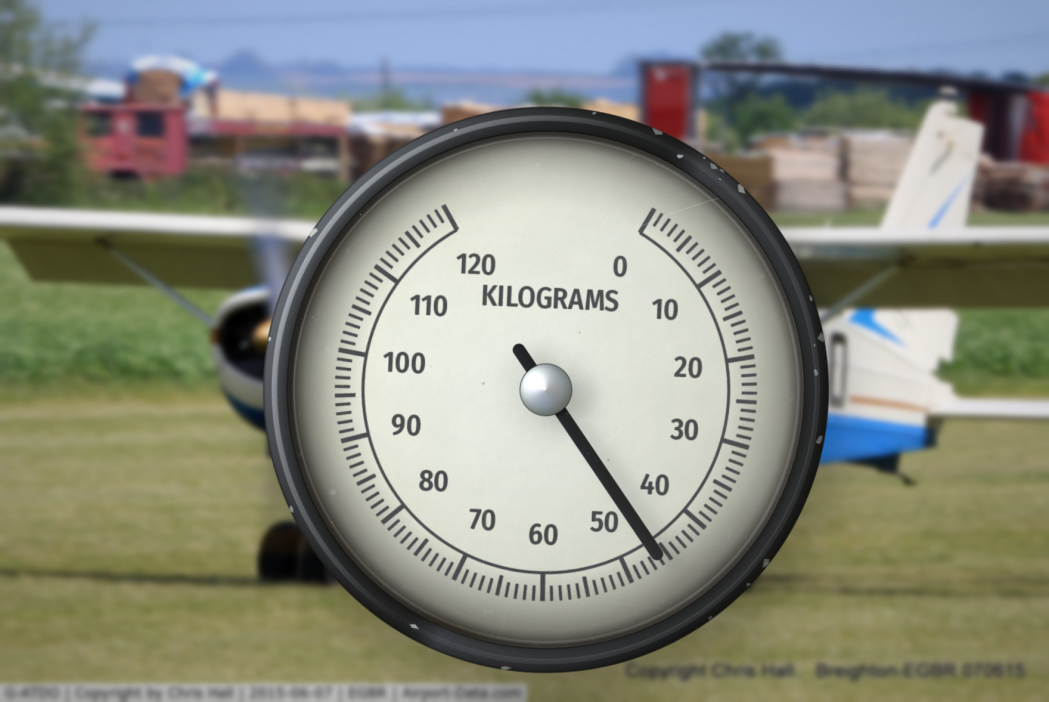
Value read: value=46 unit=kg
